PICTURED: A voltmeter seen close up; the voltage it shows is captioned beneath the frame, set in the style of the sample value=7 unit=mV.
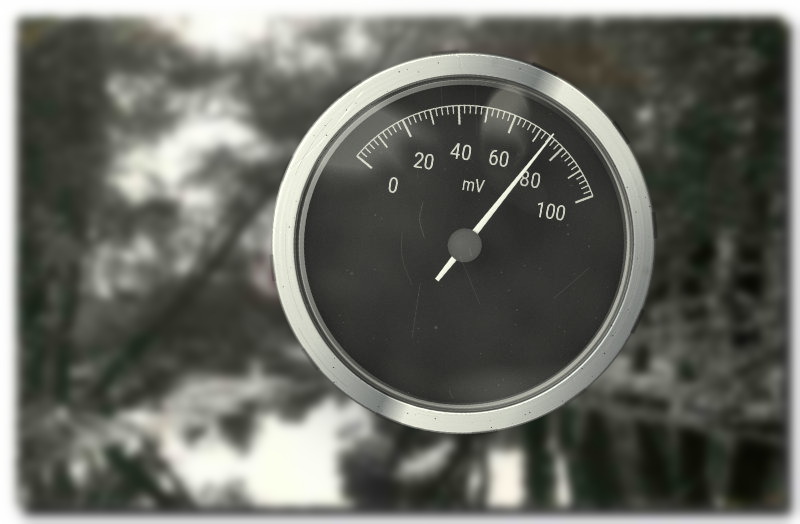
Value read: value=74 unit=mV
